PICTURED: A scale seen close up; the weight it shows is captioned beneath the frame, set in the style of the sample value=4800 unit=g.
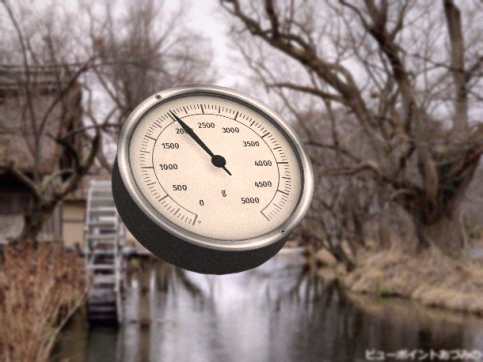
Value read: value=2000 unit=g
